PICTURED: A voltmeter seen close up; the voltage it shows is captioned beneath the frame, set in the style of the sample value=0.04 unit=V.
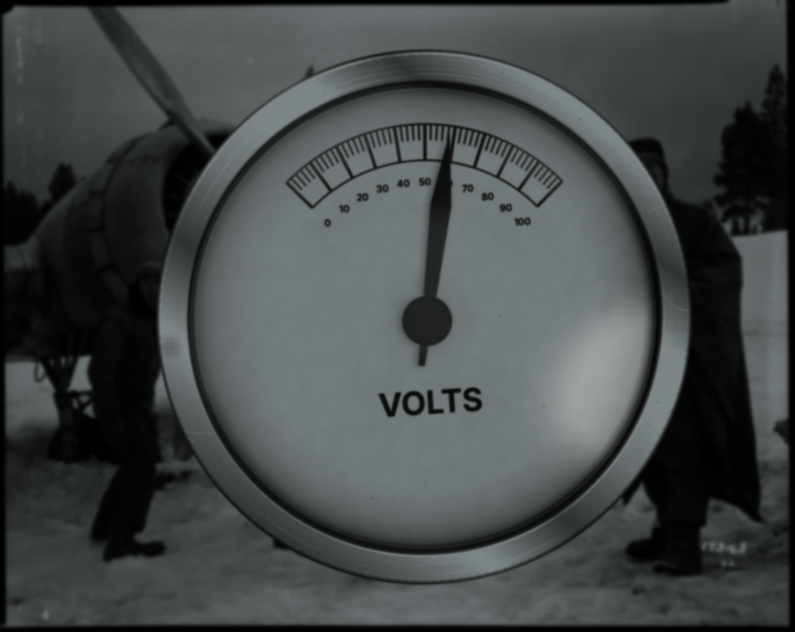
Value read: value=58 unit=V
